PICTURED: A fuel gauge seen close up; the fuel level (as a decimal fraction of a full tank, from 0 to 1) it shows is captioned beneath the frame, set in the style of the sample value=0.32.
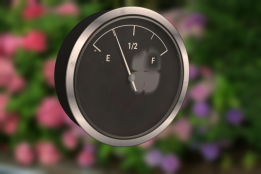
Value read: value=0.25
